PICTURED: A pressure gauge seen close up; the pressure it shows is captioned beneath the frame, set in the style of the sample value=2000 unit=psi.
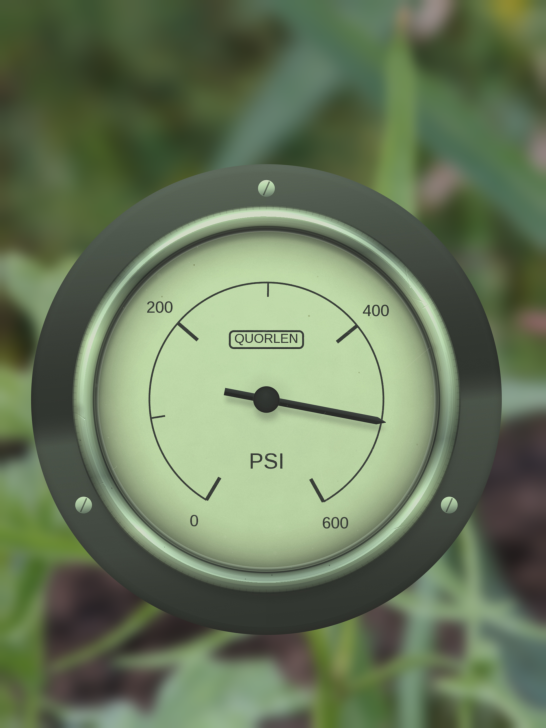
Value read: value=500 unit=psi
